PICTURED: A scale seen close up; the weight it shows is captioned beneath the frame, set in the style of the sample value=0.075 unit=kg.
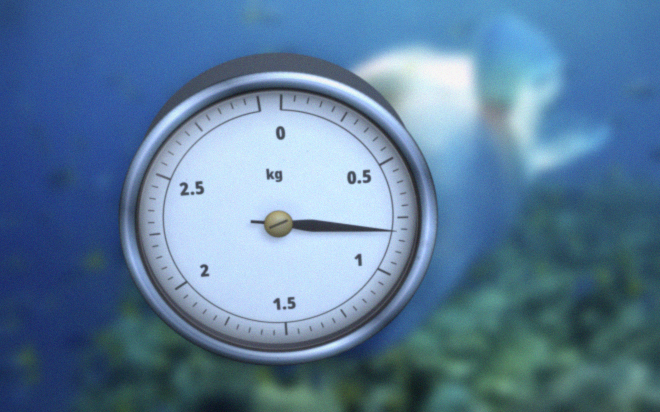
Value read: value=0.8 unit=kg
